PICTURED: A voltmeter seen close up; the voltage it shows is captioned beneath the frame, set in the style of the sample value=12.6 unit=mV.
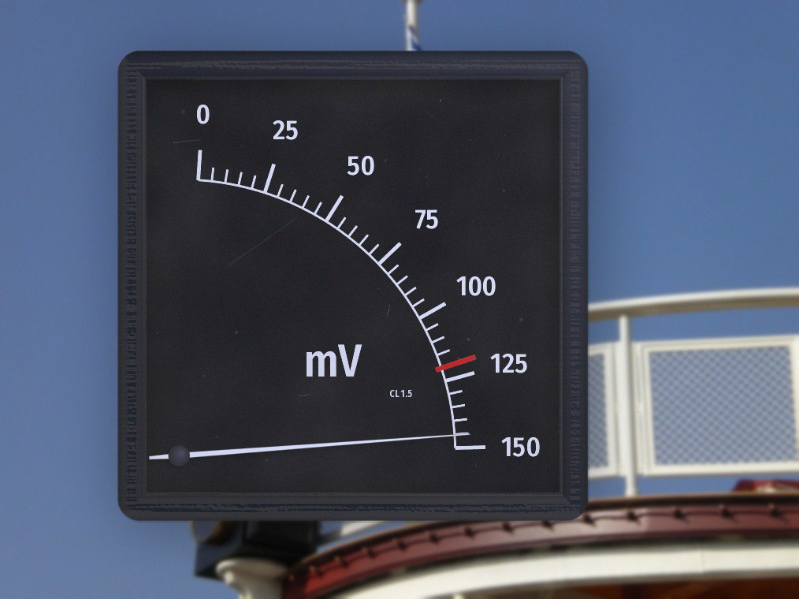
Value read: value=145 unit=mV
